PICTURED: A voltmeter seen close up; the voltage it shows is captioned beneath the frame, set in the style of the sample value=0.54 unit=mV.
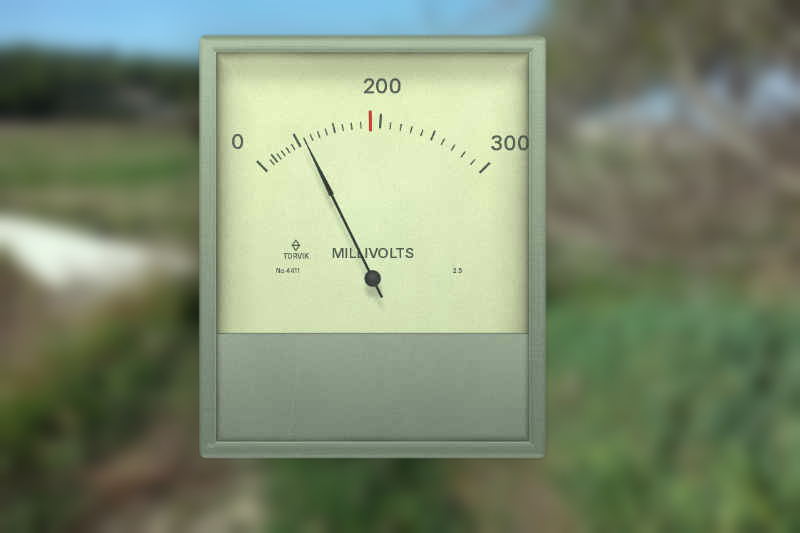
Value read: value=110 unit=mV
